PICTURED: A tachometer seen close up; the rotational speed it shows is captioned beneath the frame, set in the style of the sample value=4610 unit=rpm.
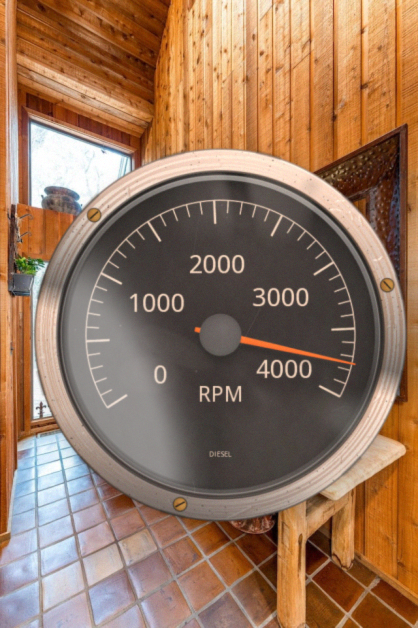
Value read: value=3750 unit=rpm
